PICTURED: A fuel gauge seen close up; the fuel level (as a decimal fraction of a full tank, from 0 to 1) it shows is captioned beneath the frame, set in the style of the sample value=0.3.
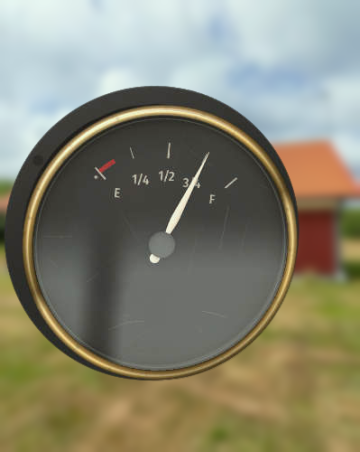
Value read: value=0.75
